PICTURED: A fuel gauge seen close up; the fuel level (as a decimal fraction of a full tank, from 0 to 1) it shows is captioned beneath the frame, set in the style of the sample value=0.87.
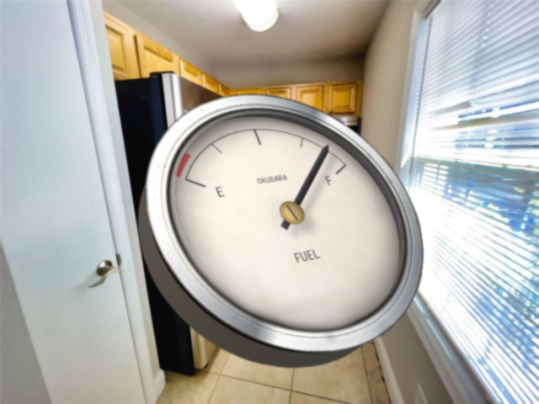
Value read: value=0.875
